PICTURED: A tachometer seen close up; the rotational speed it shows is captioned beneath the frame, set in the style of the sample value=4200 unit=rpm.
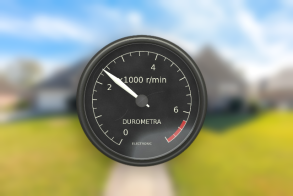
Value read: value=2375 unit=rpm
